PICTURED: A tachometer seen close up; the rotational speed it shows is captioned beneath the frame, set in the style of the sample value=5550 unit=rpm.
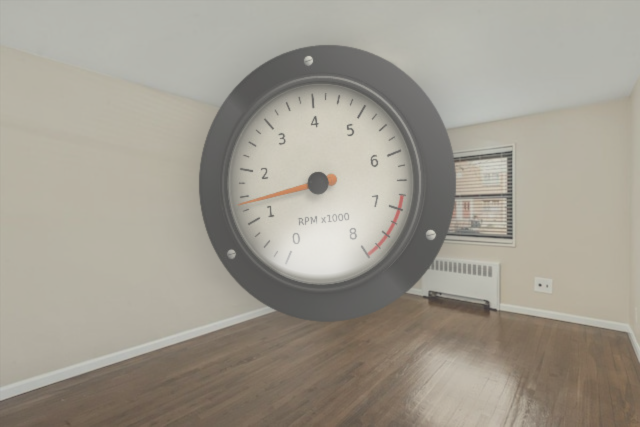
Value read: value=1375 unit=rpm
